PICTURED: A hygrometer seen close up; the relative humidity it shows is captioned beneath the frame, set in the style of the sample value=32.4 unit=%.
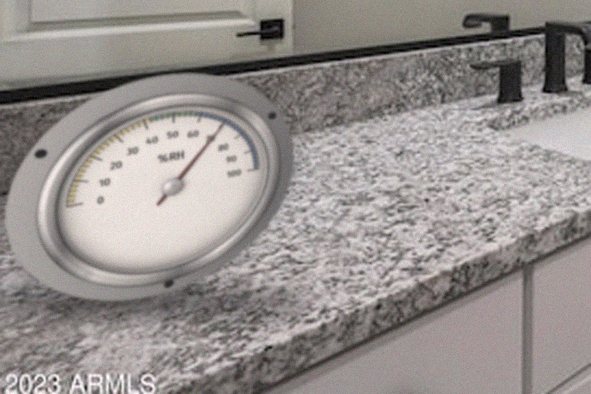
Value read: value=70 unit=%
